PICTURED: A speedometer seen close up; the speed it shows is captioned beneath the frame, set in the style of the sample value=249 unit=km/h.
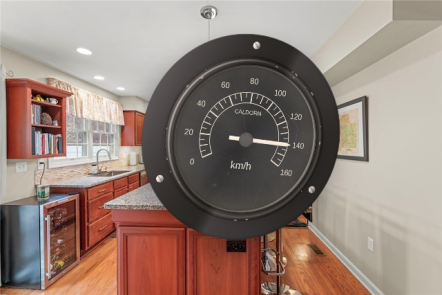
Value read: value=140 unit=km/h
